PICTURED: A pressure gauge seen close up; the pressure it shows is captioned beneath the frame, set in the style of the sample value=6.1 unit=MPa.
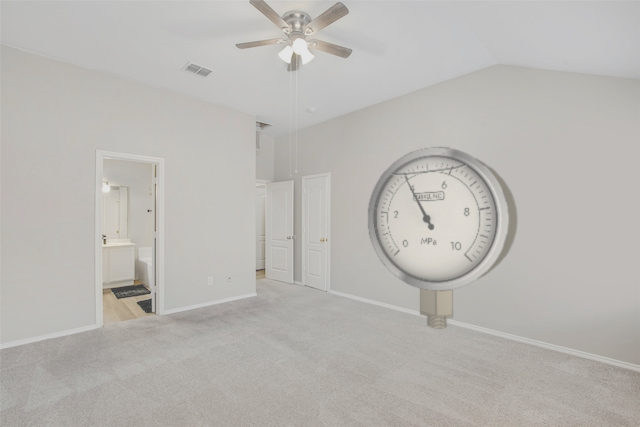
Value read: value=4 unit=MPa
